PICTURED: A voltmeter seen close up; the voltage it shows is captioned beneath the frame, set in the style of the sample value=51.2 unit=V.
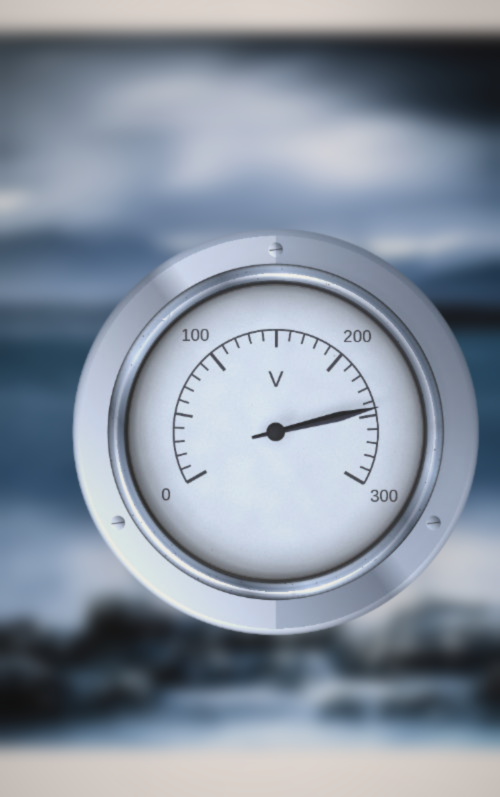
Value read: value=245 unit=V
